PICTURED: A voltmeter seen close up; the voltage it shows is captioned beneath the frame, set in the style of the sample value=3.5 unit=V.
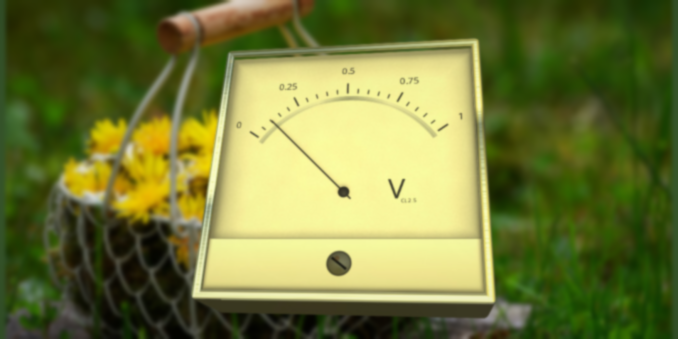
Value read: value=0.1 unit=V
